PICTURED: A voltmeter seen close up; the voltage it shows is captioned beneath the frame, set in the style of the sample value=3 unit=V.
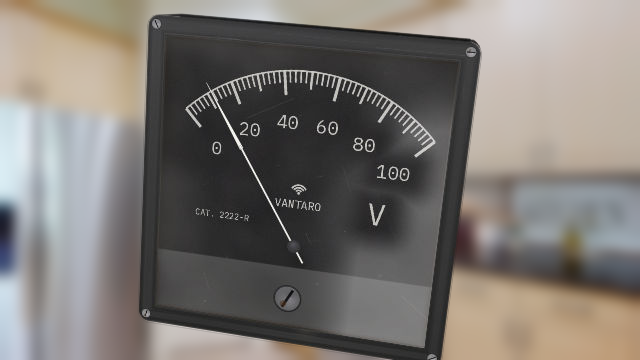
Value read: value=12 unit=V
